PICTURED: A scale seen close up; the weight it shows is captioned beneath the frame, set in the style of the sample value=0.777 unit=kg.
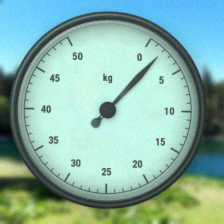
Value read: value=2 unit=kg
